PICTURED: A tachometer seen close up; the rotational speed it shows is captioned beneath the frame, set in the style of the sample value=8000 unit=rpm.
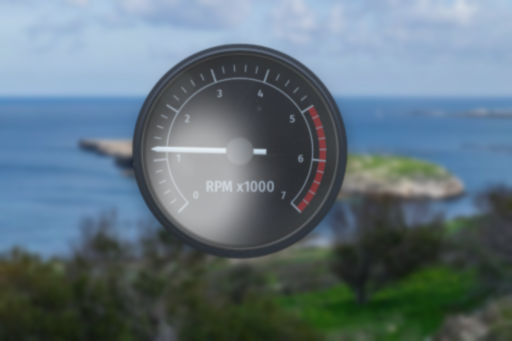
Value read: value=1200 unit=rpm
